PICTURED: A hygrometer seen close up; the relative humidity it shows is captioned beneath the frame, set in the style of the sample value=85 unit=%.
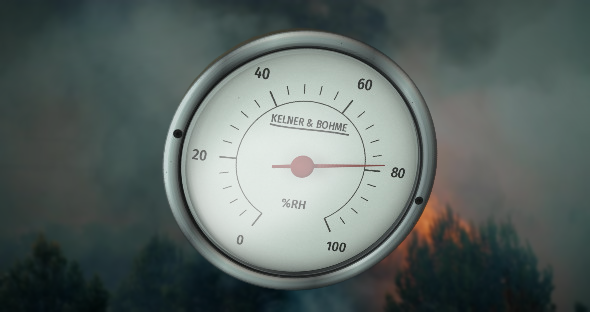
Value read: value=78 unit=%
